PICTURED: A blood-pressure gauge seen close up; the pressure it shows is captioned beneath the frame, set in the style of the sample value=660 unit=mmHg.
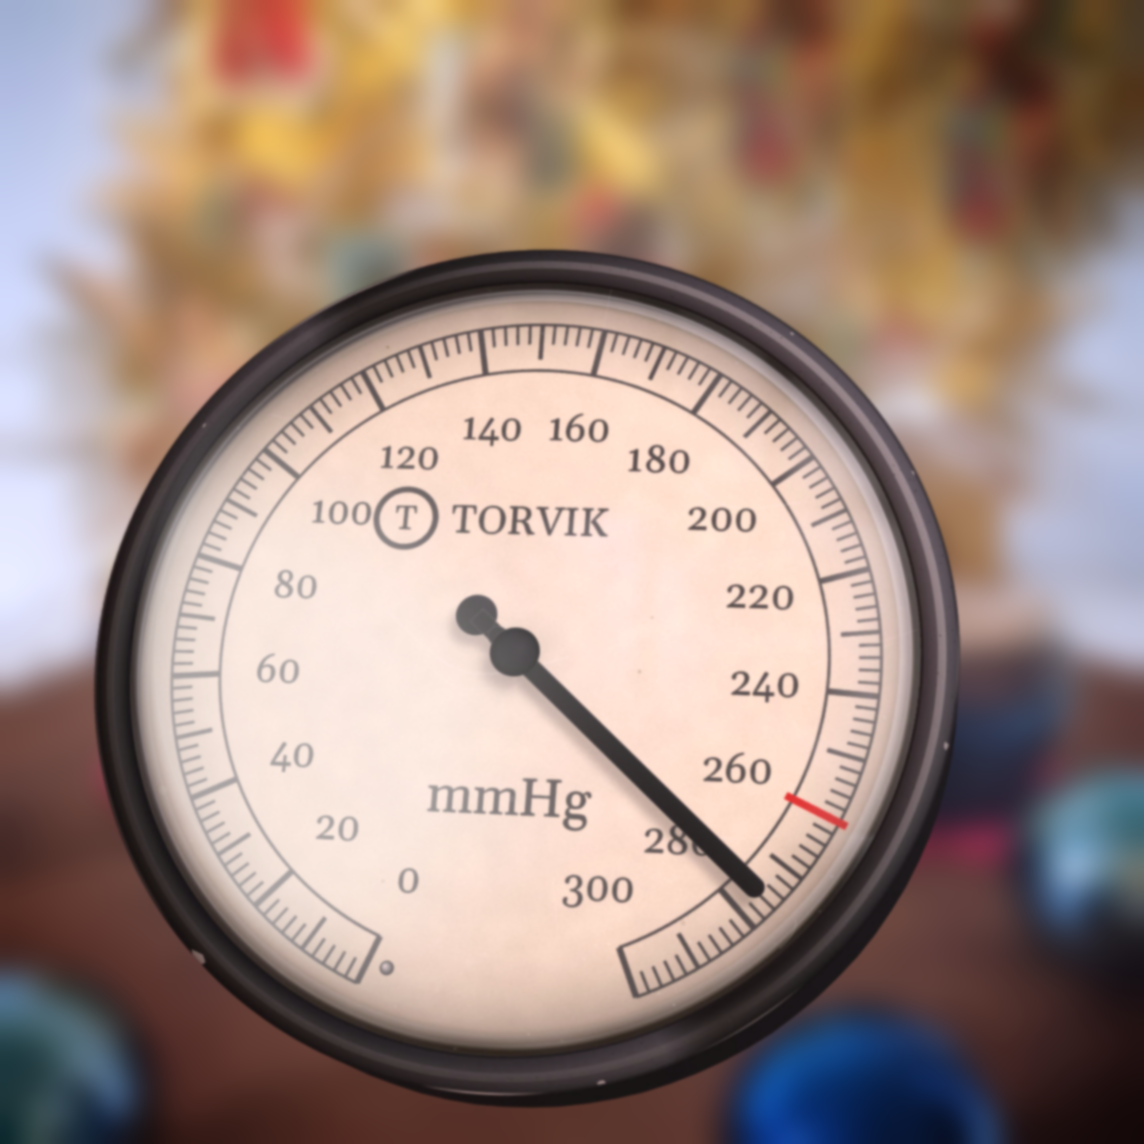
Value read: value=276 unit=mmHg
